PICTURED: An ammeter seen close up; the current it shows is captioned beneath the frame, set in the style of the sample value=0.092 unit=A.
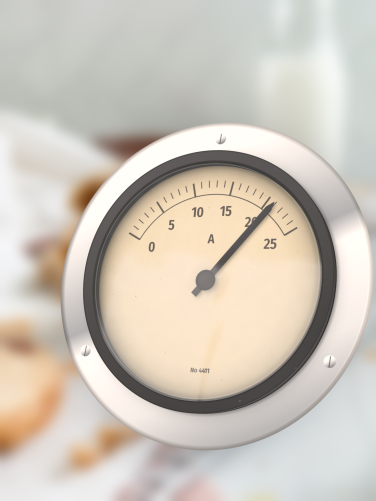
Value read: value=21 unit=A
